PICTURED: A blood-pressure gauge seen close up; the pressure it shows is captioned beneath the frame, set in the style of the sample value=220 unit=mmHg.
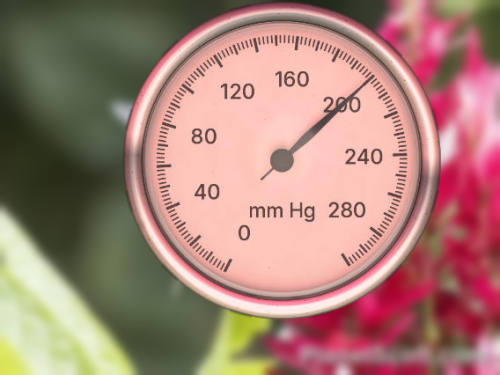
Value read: value=200 unit=mmHg
